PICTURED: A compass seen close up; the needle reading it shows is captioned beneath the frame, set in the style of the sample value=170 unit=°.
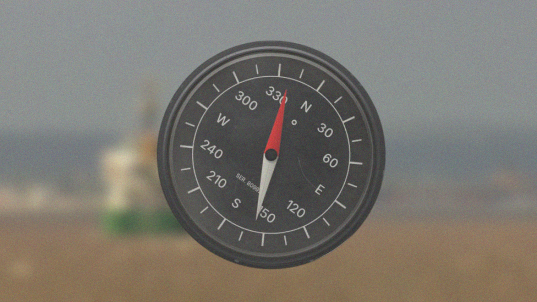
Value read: value=337.5 unit=°
